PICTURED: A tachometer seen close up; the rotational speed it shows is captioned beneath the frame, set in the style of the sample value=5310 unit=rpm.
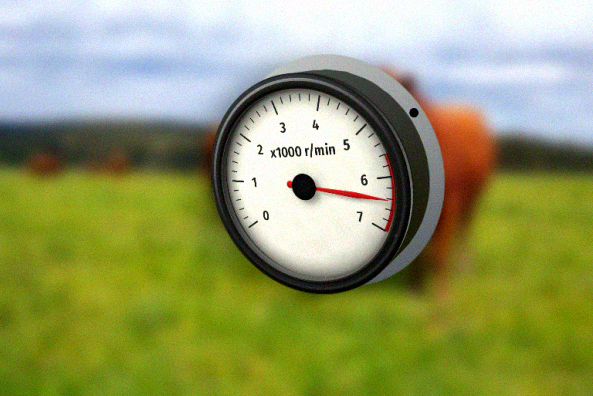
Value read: value=6400 unit=rpm
